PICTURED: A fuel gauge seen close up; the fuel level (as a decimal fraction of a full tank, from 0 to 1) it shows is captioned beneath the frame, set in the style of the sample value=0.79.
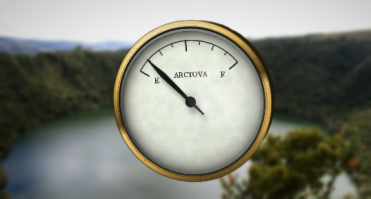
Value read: value=0.125
